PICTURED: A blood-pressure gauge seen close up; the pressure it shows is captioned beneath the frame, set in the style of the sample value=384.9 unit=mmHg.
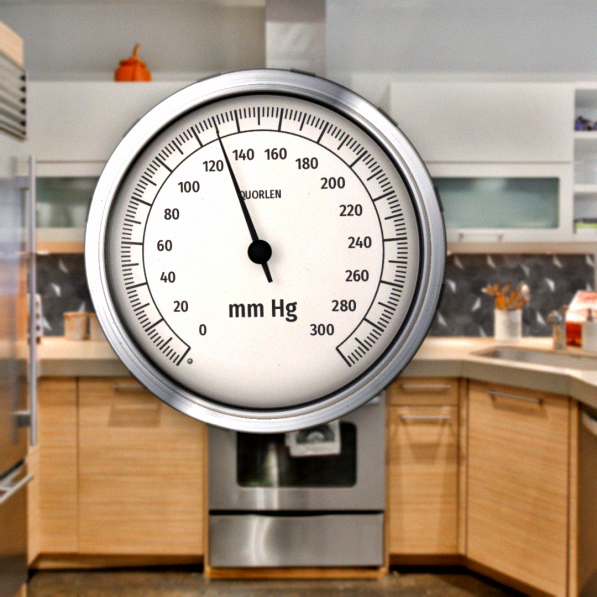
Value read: value=130 unit=mmHg
